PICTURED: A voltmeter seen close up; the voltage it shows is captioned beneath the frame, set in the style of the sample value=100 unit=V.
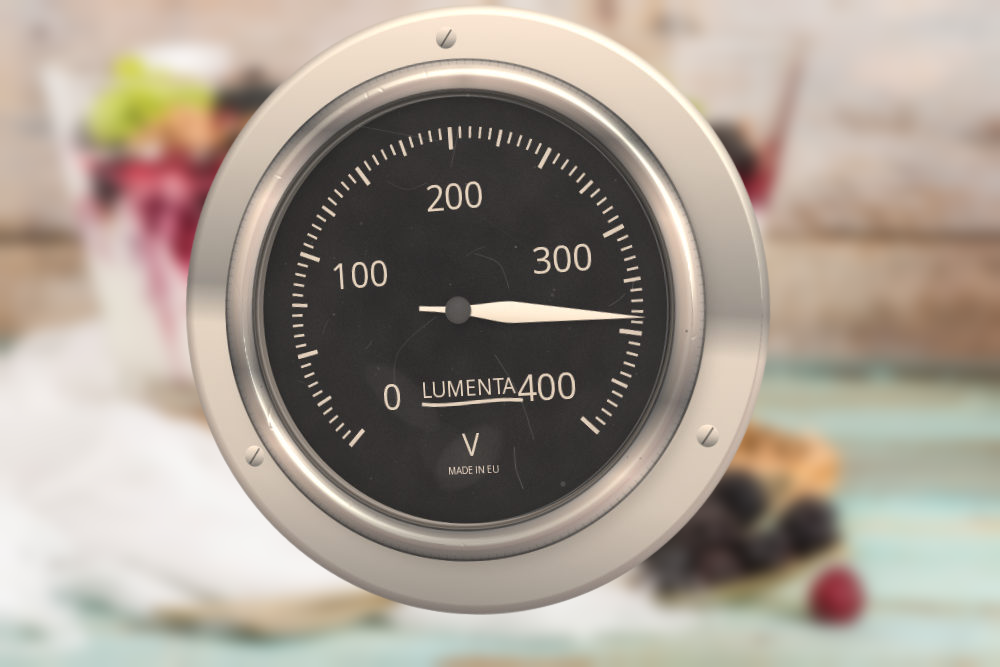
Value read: value=342.5 unit=V
